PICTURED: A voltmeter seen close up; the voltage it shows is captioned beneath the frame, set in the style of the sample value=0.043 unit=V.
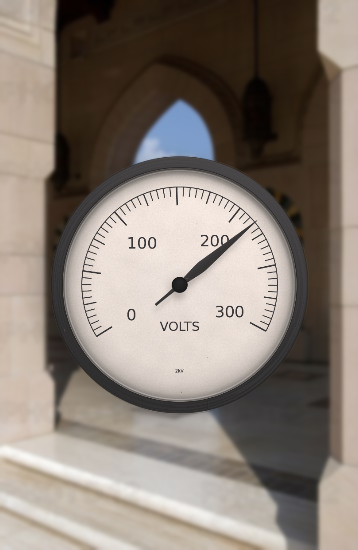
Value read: value=215 unit=V
